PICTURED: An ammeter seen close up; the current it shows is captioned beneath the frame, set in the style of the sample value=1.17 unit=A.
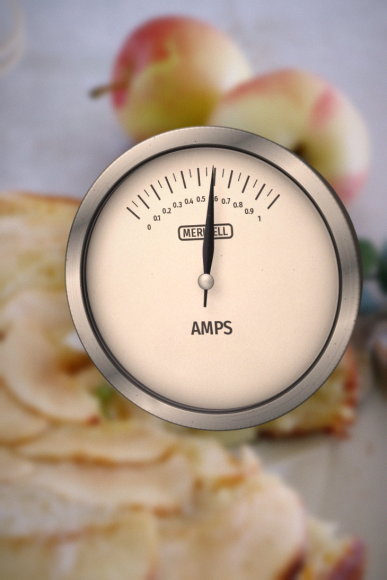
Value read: value=0.6 unit=A
